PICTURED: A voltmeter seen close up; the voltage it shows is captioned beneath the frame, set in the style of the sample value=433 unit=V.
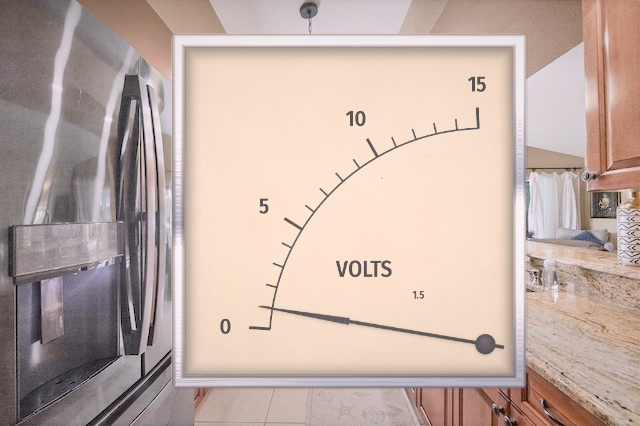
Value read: value=1 unit=V
